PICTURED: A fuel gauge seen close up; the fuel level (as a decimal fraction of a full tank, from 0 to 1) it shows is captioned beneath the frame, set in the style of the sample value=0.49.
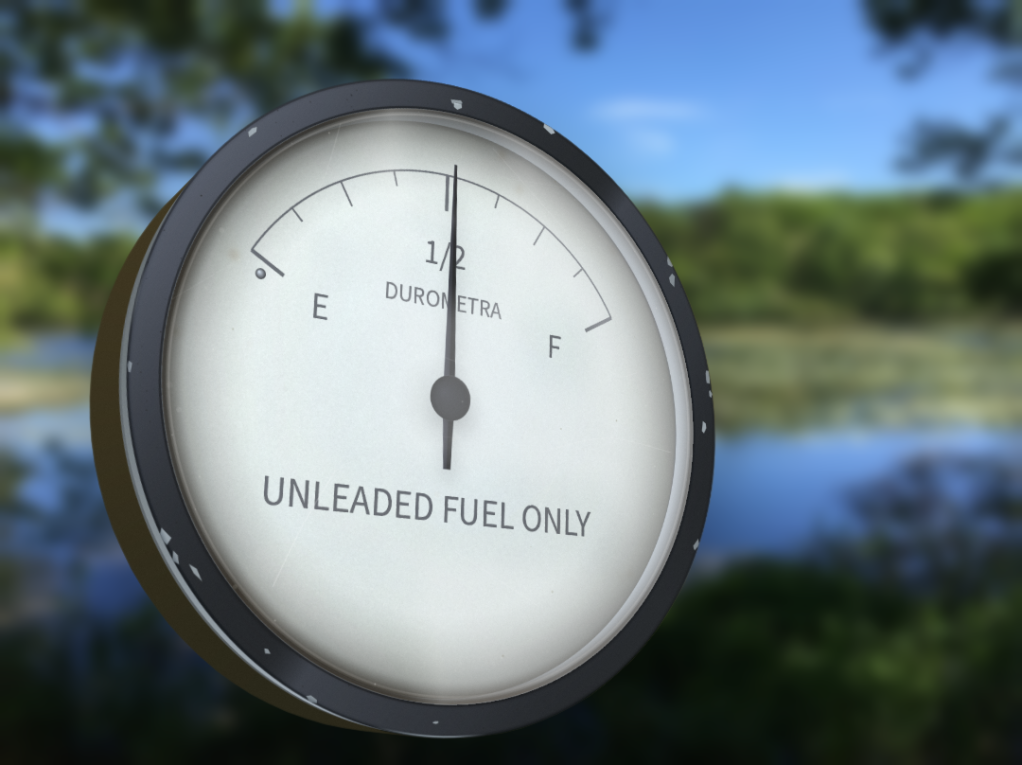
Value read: value=0.5
